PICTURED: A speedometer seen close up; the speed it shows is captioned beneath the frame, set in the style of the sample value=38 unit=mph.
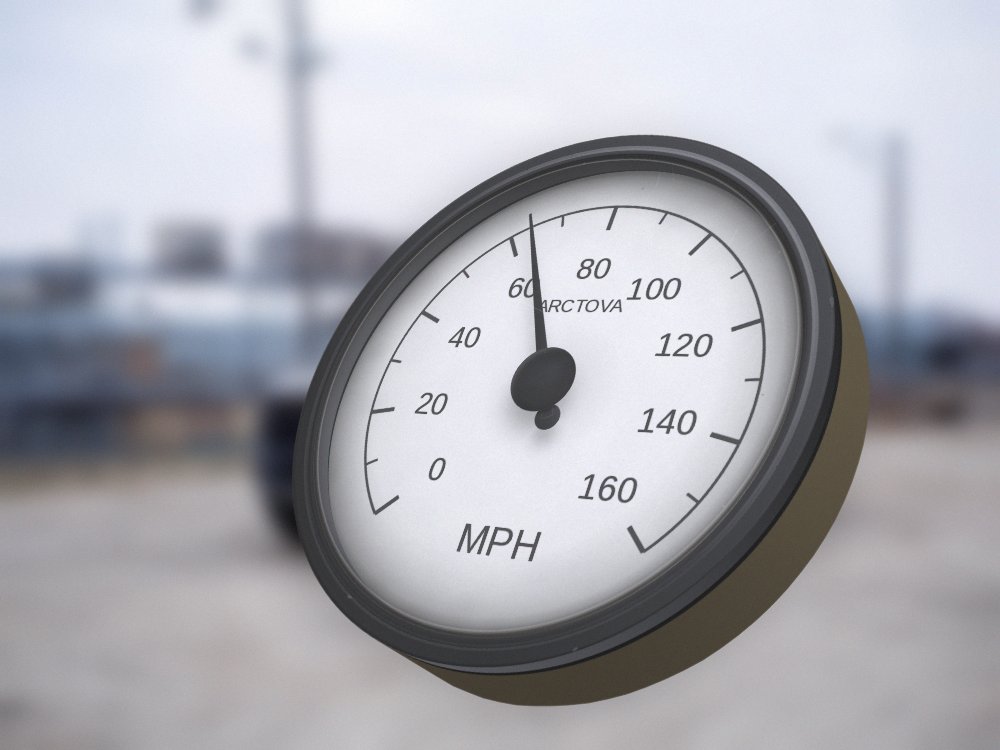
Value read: value=65 unit=mph
